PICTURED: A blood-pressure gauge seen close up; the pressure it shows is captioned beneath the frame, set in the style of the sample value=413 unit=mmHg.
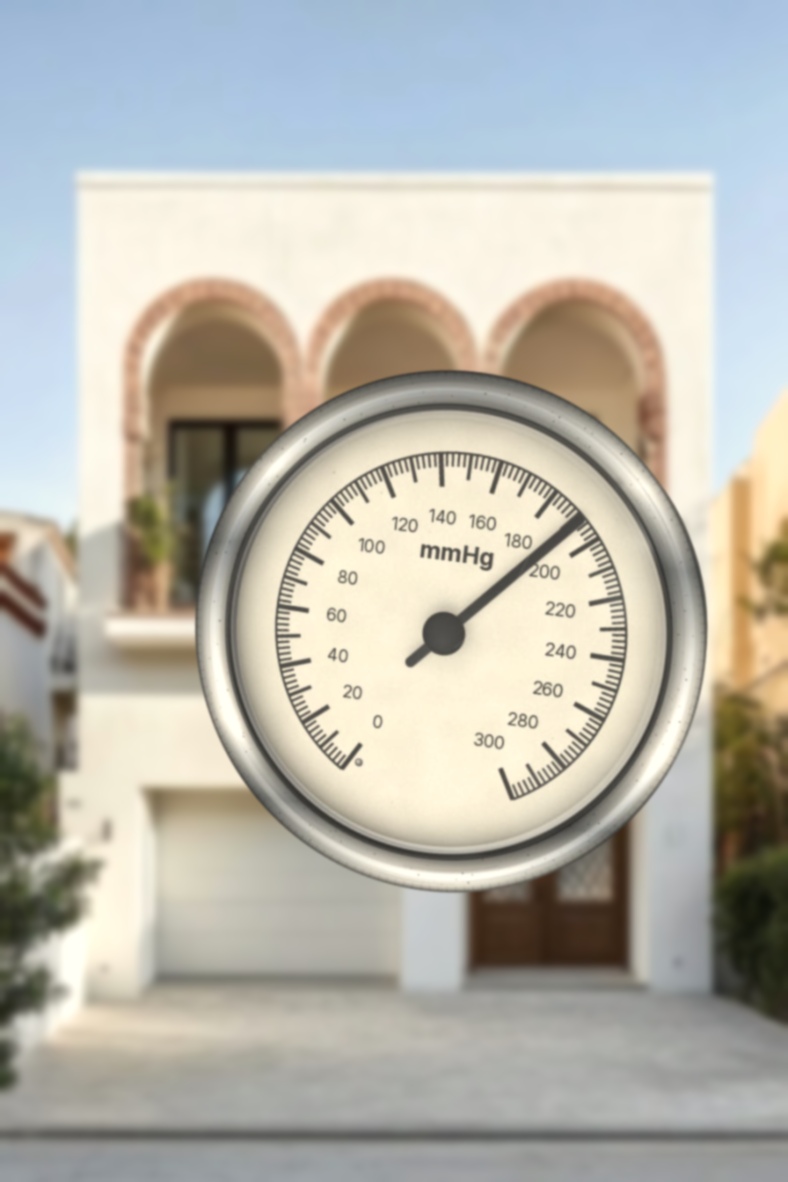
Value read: value=192 unit=mmHg
